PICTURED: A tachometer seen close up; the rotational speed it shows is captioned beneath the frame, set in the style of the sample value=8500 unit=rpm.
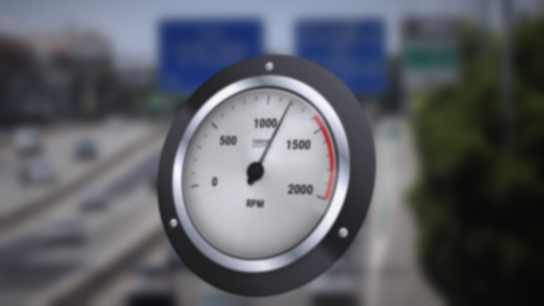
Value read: value=1200 unit=rpm
